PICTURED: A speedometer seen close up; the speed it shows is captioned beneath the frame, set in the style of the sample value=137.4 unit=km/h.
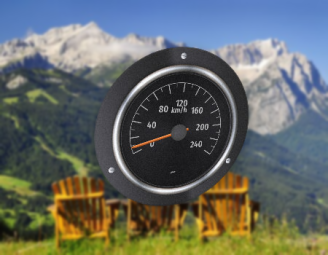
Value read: value=10 unit=km/h
